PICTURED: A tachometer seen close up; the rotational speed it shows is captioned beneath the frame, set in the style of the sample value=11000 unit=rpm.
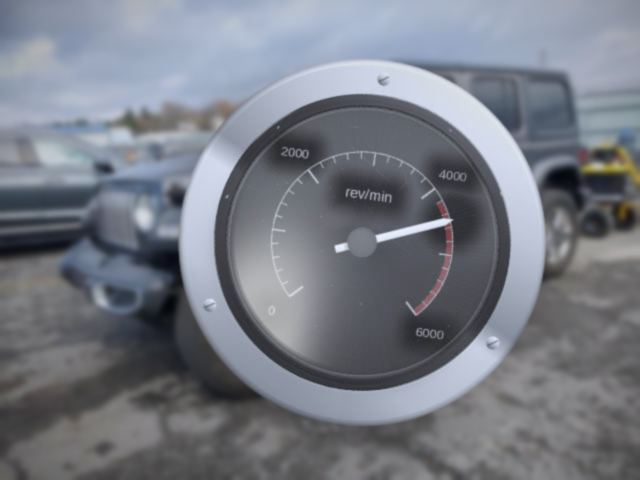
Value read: value=4500 unit=rpm
